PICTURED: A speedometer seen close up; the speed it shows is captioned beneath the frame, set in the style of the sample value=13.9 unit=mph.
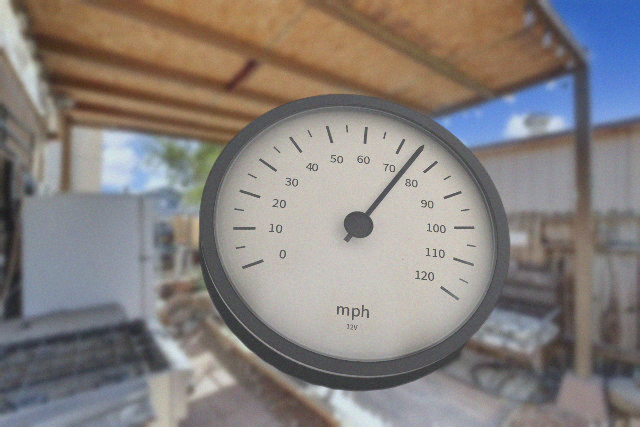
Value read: value=75 unit=mph
